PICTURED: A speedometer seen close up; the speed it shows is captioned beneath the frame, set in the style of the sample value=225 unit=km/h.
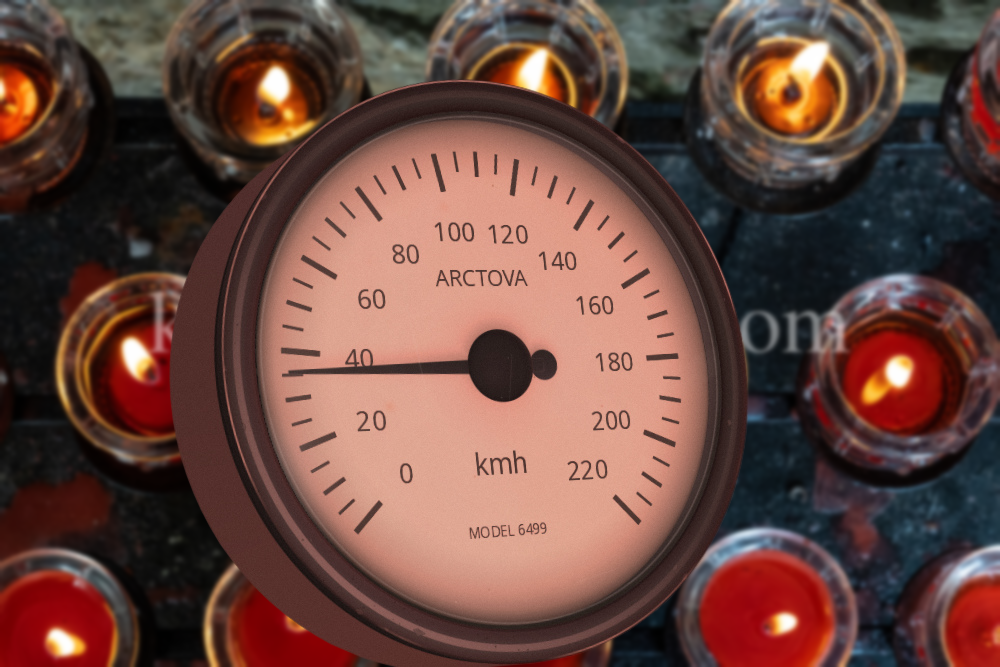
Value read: value=35 unit=km/h
